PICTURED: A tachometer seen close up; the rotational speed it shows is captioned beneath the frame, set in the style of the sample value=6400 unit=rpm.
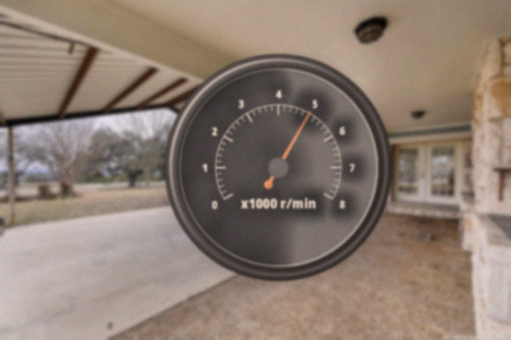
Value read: value=5000 unit=rpm
